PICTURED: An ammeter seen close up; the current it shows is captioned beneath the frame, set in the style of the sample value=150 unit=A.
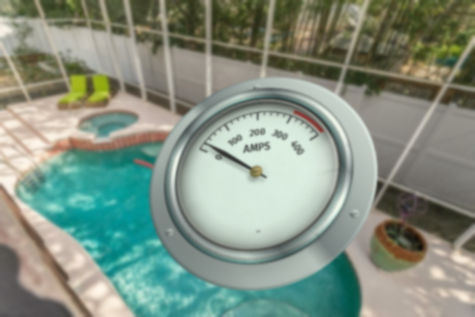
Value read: value=20 unit=A
